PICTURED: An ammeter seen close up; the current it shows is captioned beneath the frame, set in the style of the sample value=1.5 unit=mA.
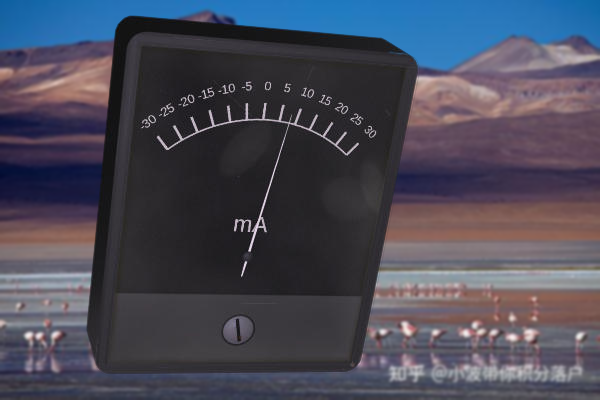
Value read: value=7.5 unit=mA
